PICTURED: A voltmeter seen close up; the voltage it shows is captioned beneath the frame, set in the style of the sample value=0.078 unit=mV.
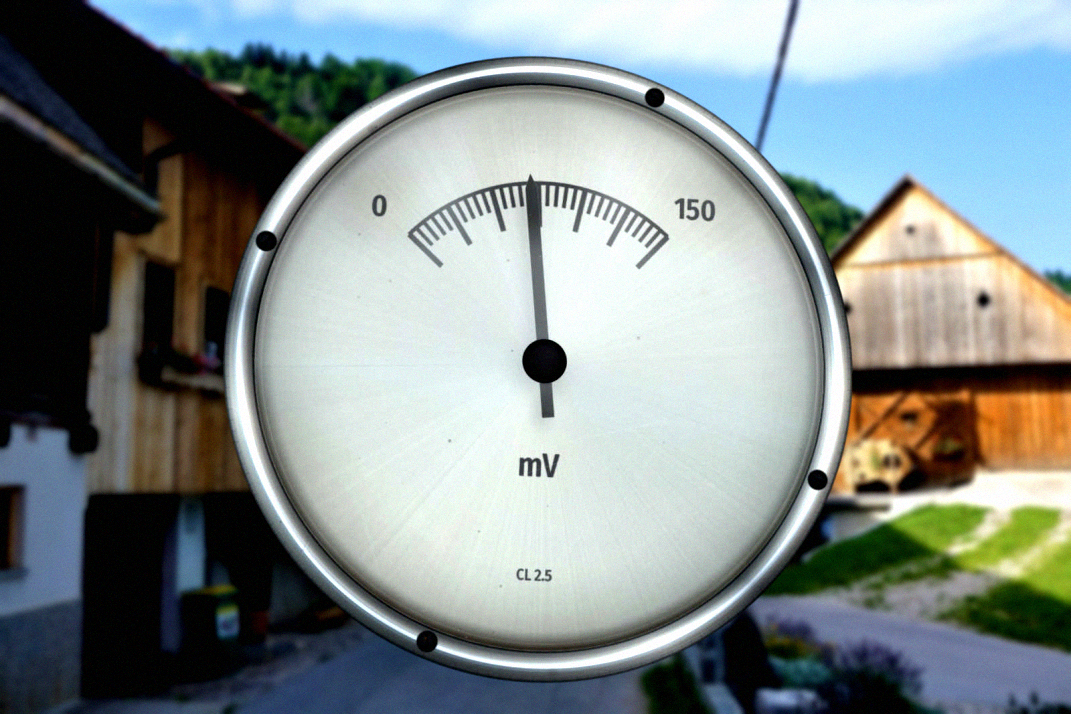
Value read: value=70 unit=mV
